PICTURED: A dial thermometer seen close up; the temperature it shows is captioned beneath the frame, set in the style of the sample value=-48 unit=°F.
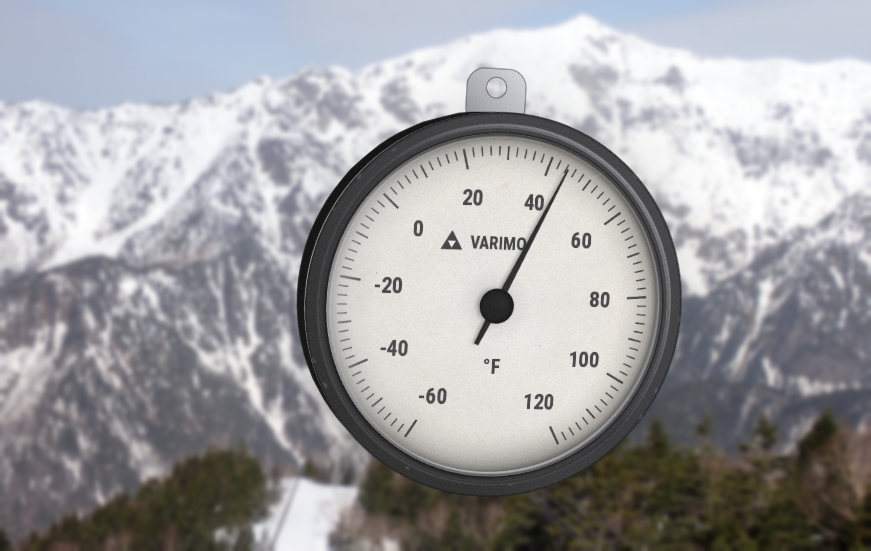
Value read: value=44 unit=°F
